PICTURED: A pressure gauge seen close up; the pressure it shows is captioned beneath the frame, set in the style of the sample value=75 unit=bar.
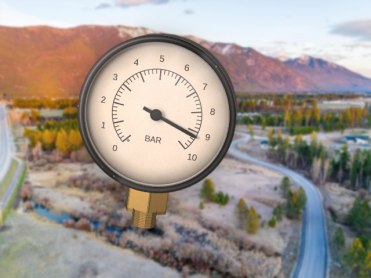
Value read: value=9.2 unit=bar
